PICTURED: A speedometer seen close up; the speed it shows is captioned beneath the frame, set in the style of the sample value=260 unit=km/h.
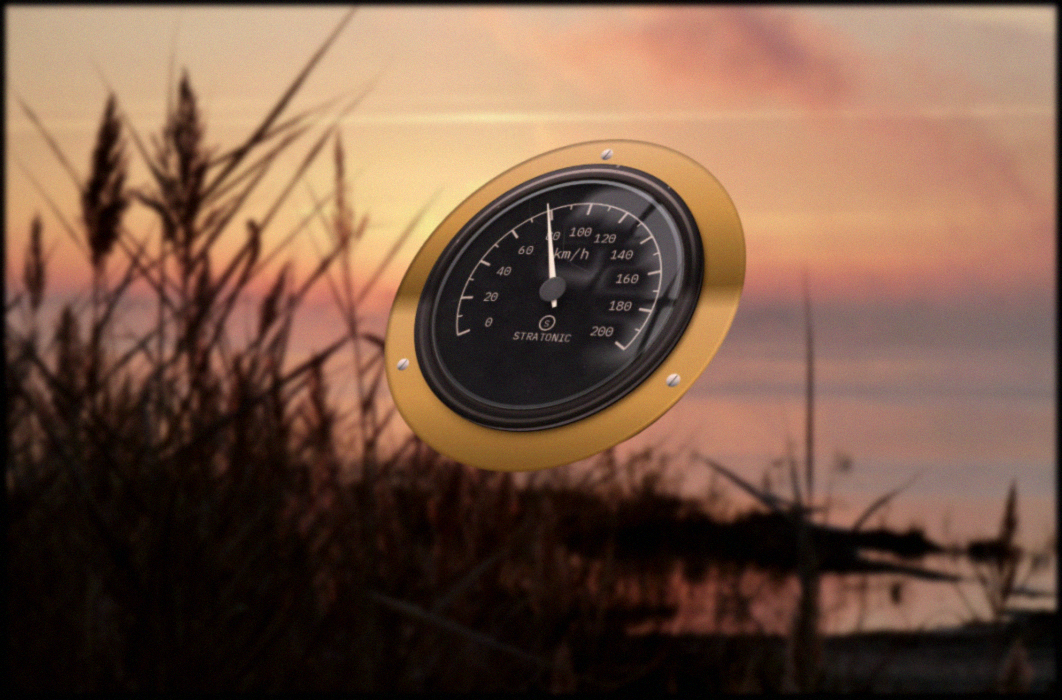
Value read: value=80 unit=km/h
